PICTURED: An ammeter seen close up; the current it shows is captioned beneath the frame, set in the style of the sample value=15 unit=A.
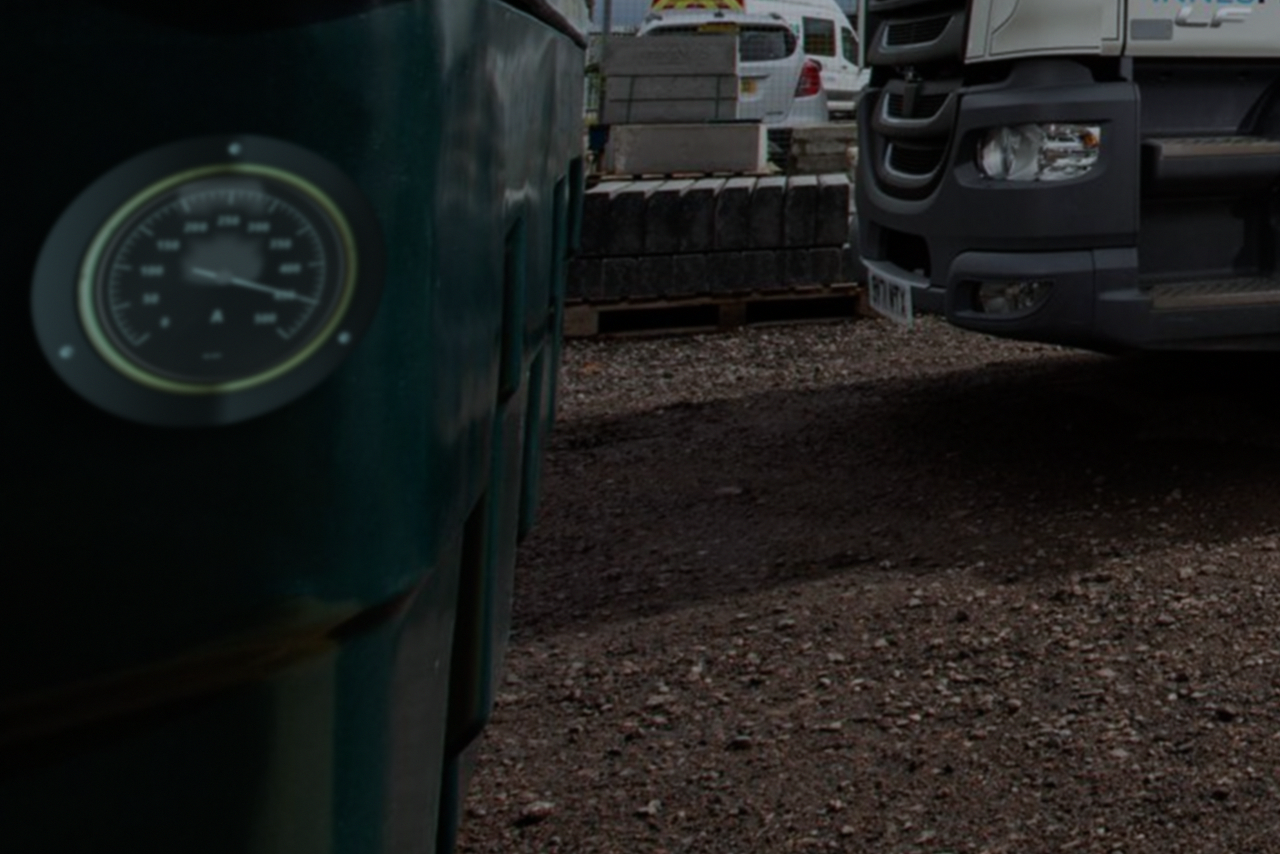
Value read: value=450 unit=A
